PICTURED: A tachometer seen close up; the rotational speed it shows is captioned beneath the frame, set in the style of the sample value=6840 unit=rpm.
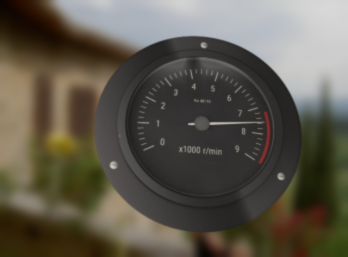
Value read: value=7600 unit=rpm
